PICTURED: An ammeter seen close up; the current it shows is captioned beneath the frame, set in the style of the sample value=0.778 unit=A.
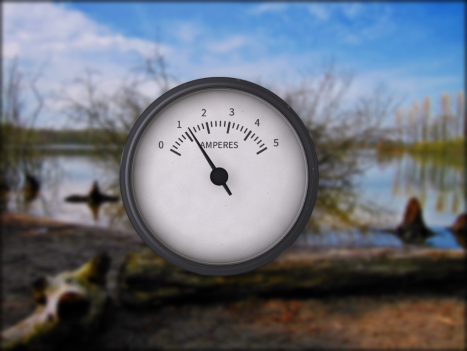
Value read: value=1.2 unit=A
